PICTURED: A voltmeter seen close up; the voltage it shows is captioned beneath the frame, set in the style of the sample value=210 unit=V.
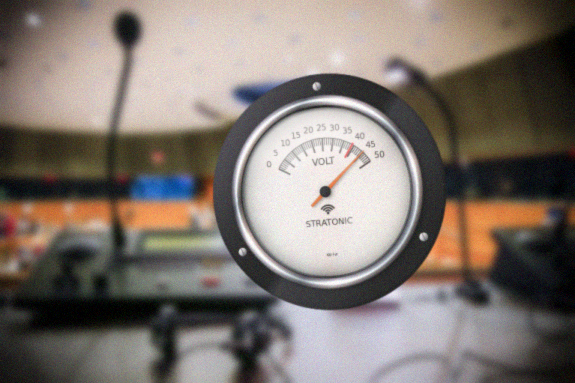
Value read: value=45 unit=V
